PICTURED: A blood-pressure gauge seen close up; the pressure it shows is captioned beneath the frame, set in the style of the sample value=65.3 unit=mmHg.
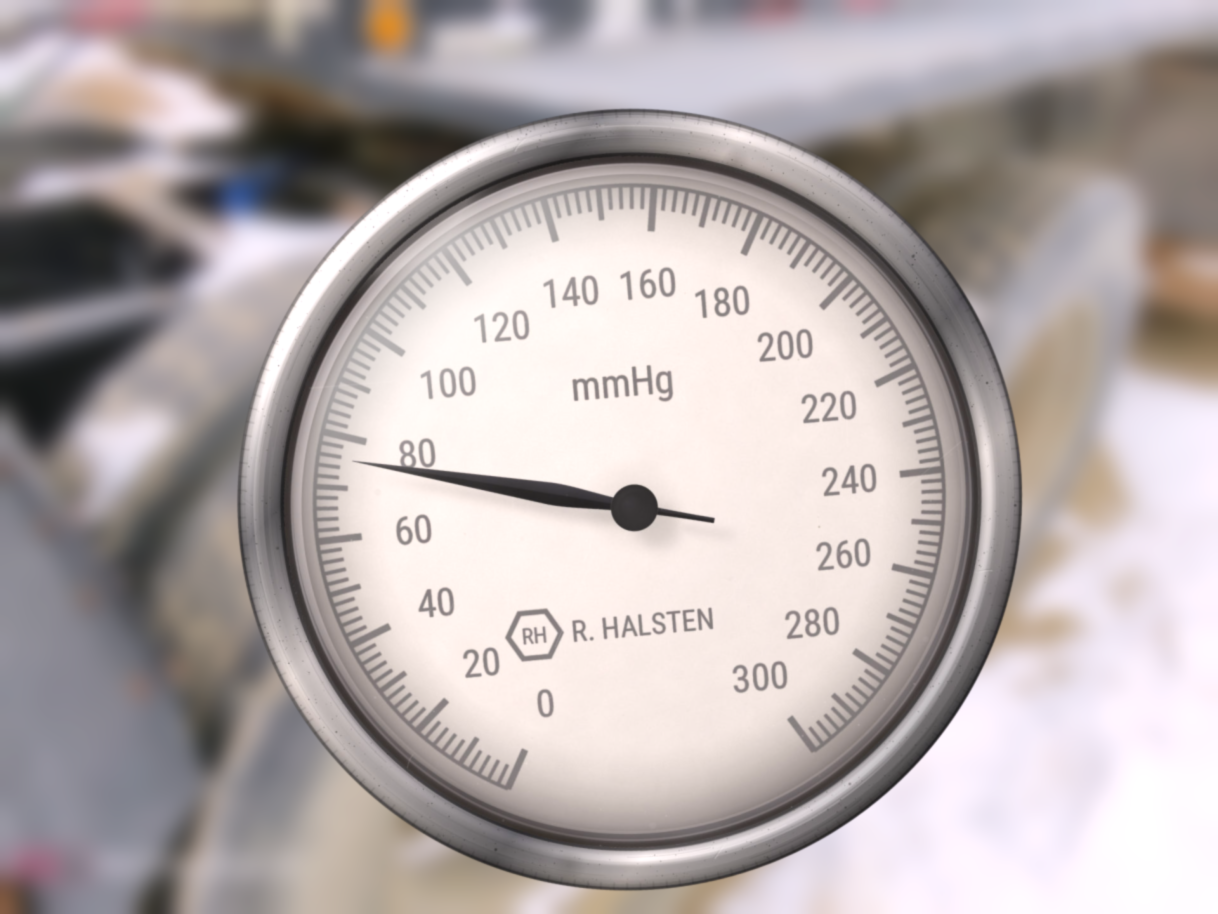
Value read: value=76 unit=mmHg
